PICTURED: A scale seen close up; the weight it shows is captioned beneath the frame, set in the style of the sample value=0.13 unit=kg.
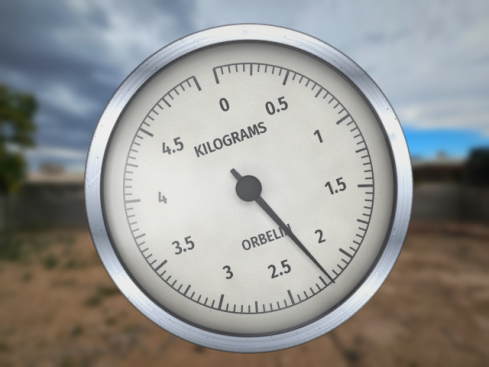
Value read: value=2.2 unit=kg
